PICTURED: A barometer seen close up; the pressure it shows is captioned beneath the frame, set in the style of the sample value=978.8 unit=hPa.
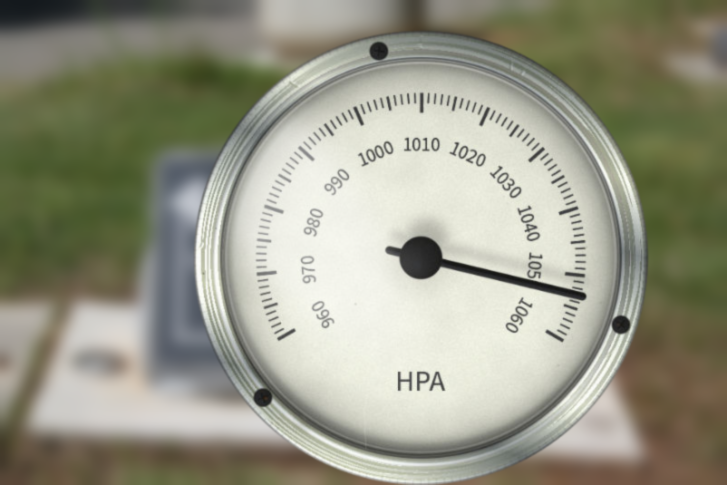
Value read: value=1053 unit=hPa
